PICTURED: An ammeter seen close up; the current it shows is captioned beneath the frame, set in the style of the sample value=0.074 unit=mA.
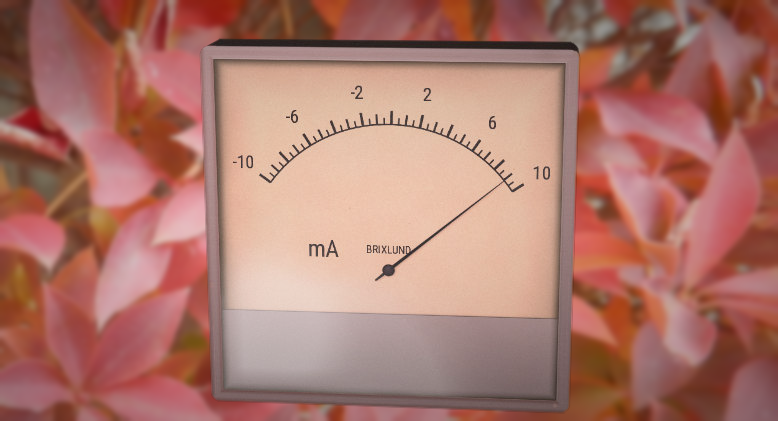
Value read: value=9 unit=mA
